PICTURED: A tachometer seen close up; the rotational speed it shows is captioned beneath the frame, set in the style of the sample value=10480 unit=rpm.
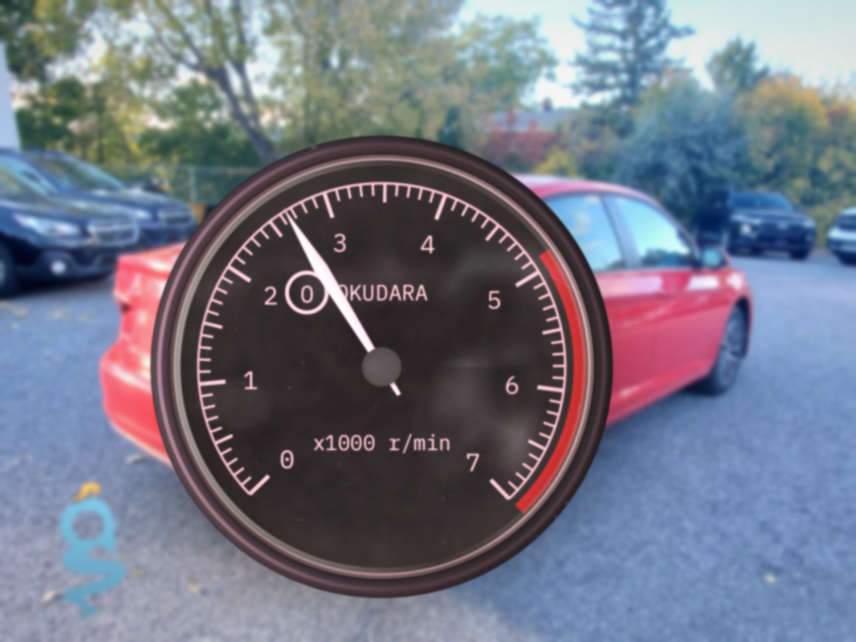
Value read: value=2650 unit=rpm
